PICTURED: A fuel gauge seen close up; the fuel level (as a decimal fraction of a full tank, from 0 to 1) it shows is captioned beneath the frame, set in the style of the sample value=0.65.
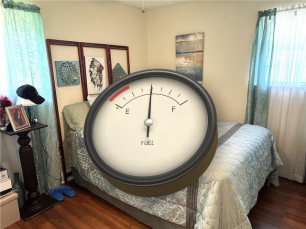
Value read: value=0.5
